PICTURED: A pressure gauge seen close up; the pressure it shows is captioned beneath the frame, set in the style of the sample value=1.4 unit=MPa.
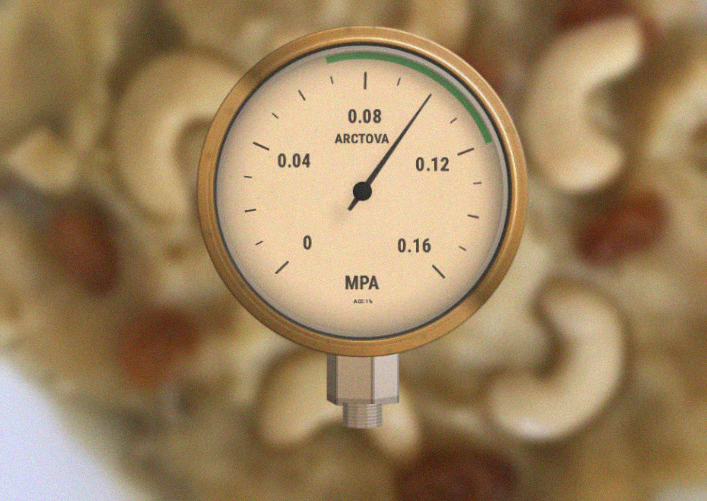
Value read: value=0.1 unit=MPa
